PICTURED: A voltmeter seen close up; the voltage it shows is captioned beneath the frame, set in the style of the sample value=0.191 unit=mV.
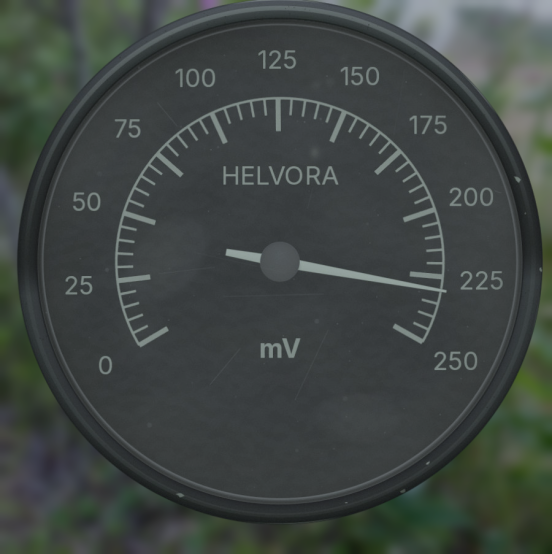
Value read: value=230 unit=mV
